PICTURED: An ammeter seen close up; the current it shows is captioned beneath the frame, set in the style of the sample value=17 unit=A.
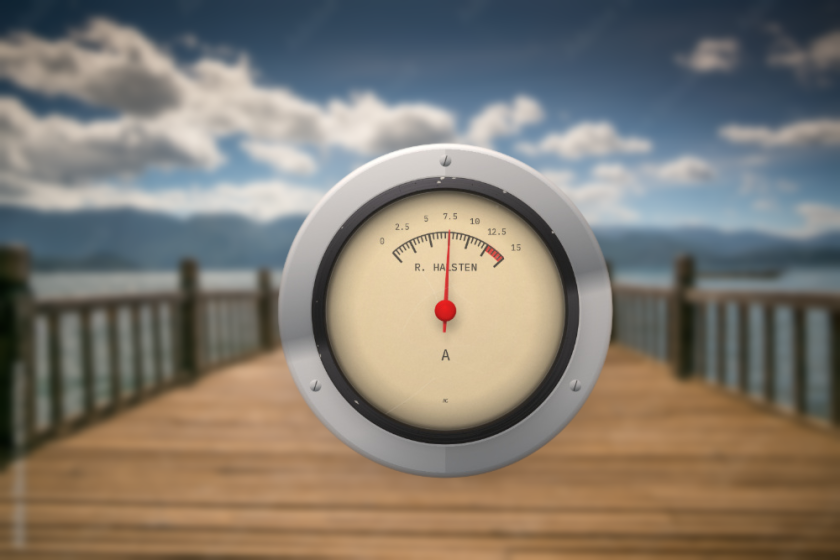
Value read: value=7.5 unit=A
